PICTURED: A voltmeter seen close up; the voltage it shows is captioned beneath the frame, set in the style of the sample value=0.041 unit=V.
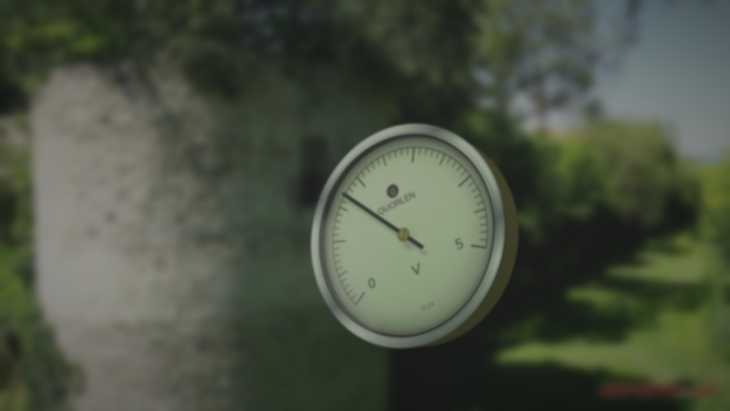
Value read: value=1.7 unit=V
